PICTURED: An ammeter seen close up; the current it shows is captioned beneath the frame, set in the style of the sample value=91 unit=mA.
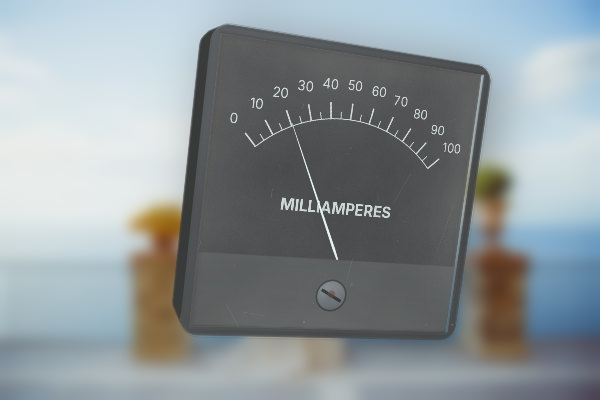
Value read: value=20 unit=mA
